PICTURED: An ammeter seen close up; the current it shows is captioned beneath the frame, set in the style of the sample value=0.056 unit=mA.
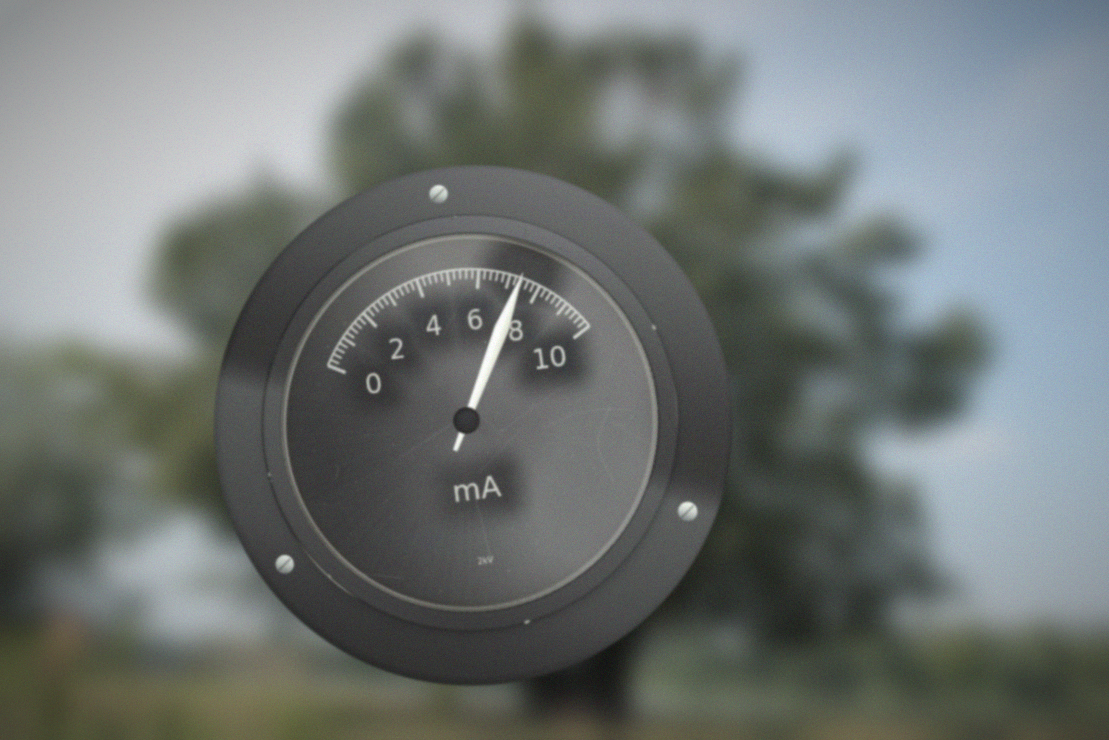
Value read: value=7.4 unit=mA
